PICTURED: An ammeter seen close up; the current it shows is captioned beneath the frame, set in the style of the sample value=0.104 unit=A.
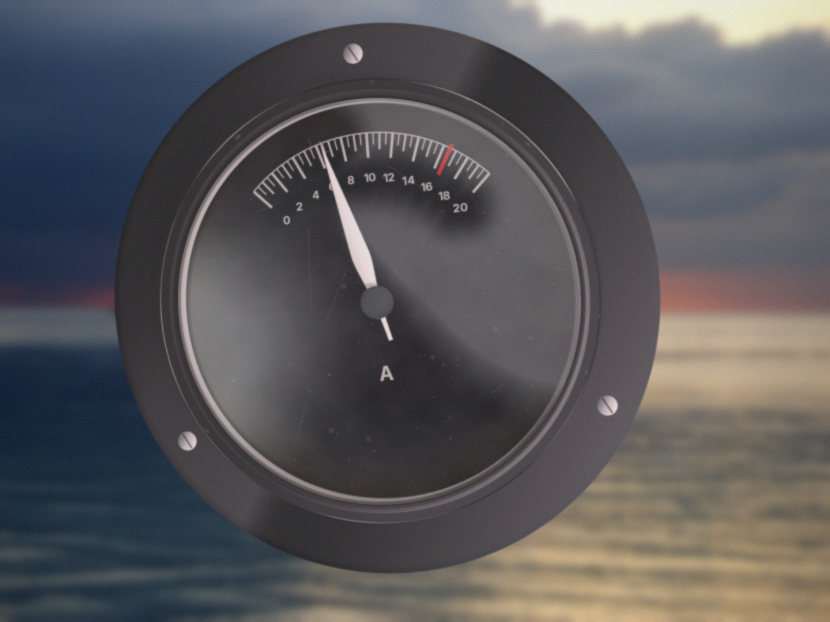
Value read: value=6.5 unit=A
